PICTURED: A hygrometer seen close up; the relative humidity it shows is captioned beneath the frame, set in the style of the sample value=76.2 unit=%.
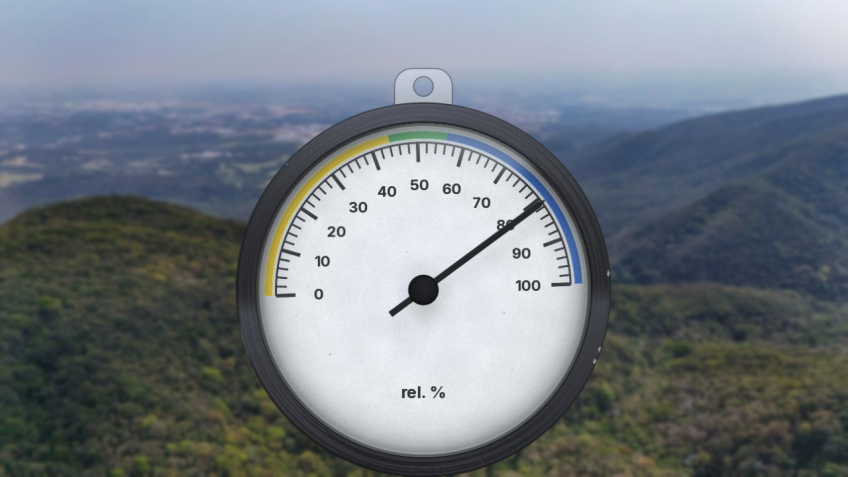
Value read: value=81 unit=%
